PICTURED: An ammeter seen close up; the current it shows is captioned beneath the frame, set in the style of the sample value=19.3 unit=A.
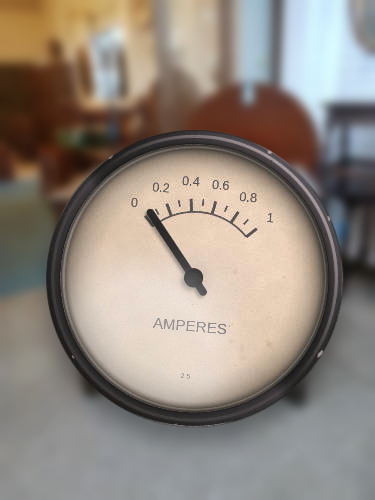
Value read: value=0.05 unit=A
